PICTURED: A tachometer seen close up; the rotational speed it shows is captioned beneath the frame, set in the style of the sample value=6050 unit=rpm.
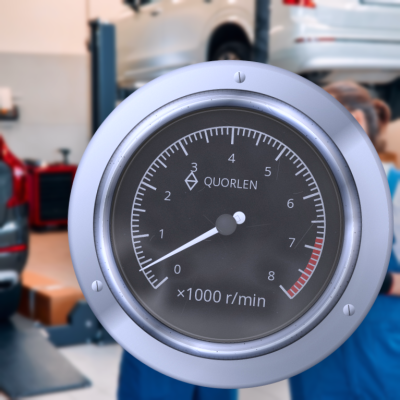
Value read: value=400 unit=rpm
